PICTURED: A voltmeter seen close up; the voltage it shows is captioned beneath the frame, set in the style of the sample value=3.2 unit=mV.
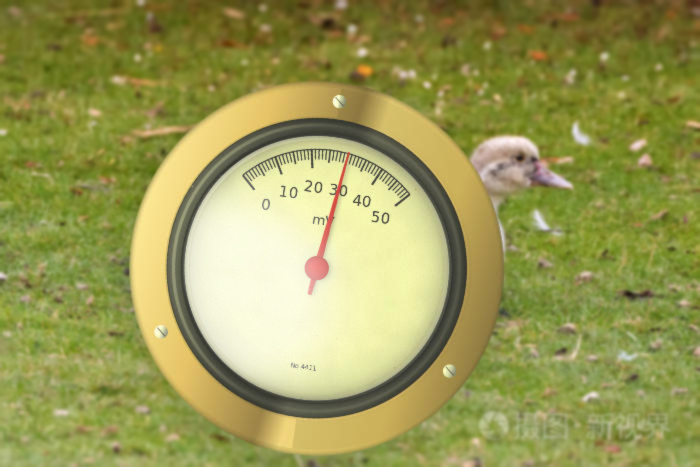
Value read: value=30 unit=mV
